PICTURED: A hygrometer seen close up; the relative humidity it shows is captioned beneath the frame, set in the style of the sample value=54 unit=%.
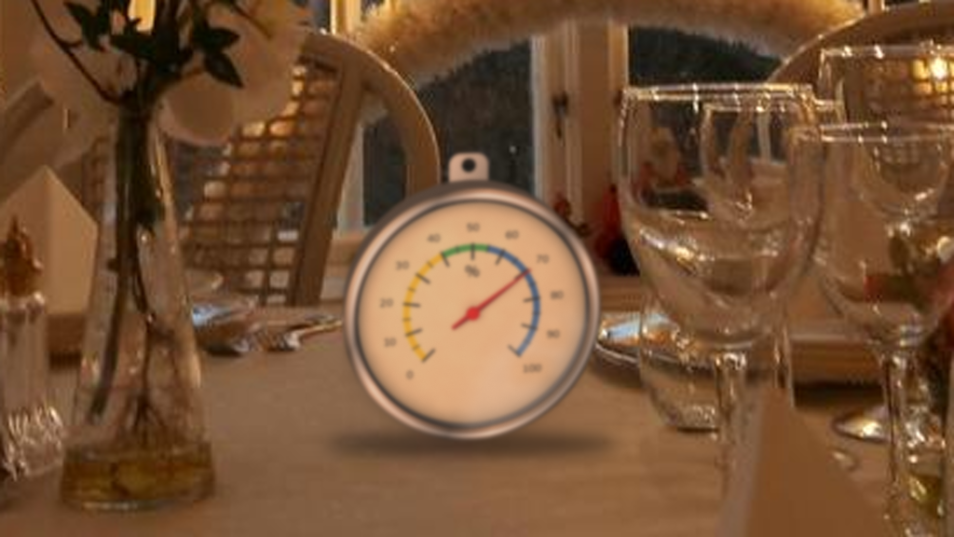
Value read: value=70 unit=%
